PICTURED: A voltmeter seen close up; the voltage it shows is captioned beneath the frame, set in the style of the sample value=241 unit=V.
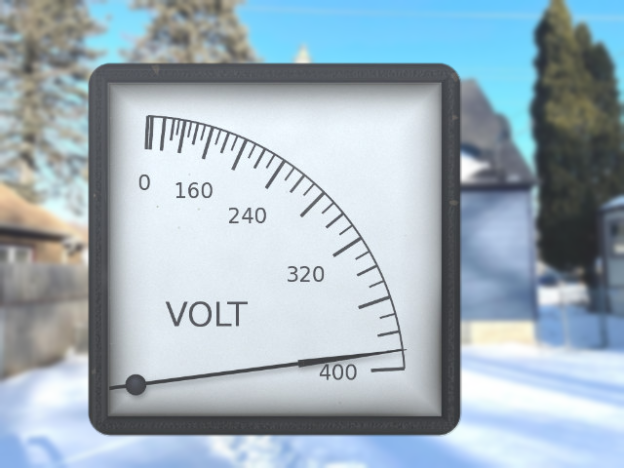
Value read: value=390 unit=V
